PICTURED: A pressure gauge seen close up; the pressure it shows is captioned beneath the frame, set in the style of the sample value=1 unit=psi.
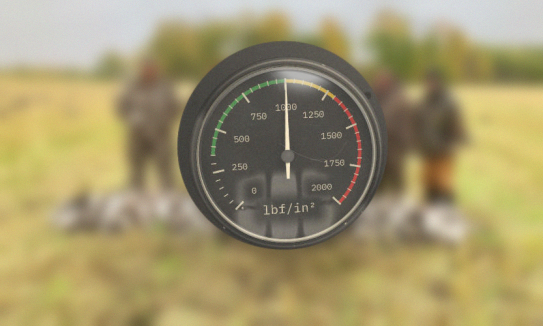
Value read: value=1000 unit=psi
